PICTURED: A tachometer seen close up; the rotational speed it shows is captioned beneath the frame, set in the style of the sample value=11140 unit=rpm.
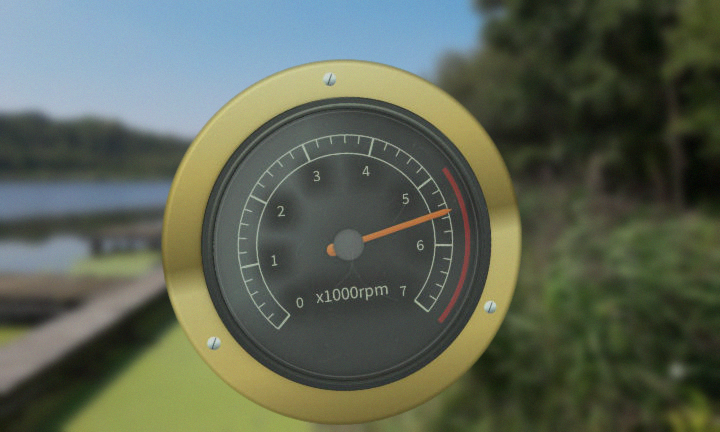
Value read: value=5500 unit=rpm
